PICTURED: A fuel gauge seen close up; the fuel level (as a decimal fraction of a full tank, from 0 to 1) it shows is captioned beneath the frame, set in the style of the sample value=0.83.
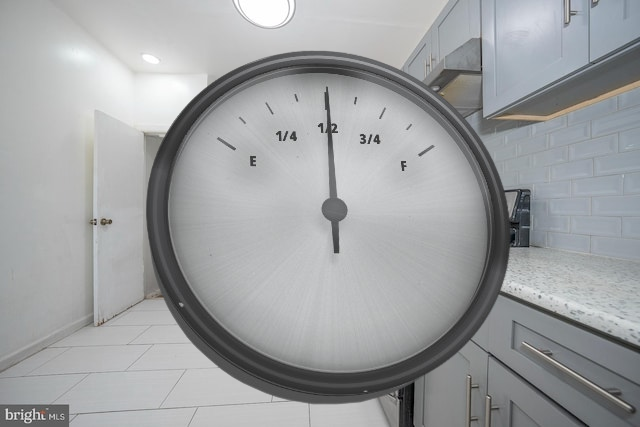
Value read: value=0.5
